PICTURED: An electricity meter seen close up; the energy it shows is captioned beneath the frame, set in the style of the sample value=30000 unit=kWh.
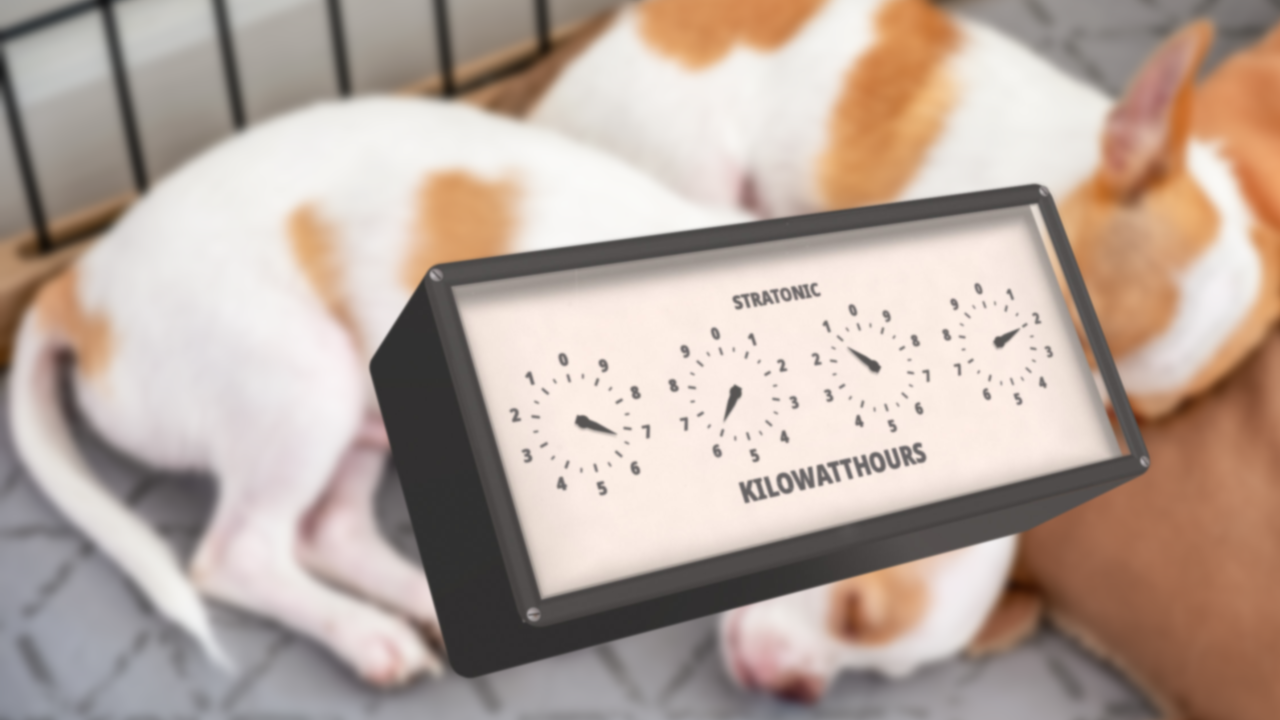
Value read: value=6612 unit=kWh
